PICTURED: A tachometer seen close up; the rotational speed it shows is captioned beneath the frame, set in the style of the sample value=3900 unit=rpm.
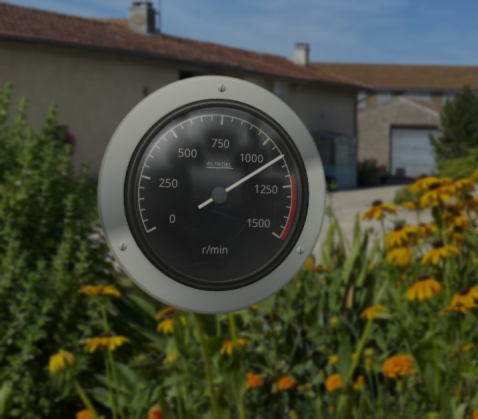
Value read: value=1100 unit=rpm
